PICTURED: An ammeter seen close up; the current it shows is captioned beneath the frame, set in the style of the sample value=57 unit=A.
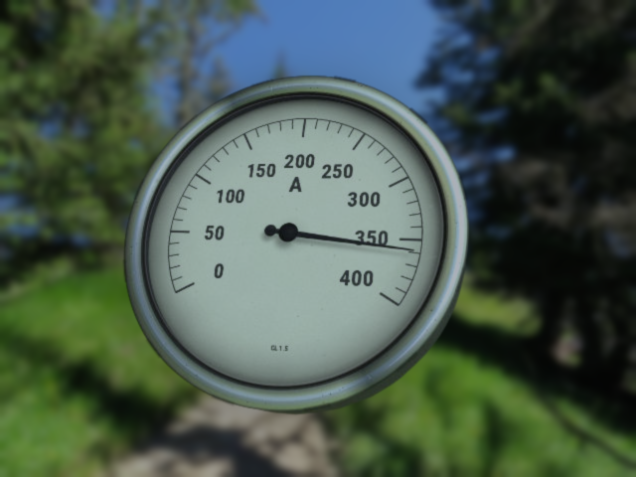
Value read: value=360 unit=A
